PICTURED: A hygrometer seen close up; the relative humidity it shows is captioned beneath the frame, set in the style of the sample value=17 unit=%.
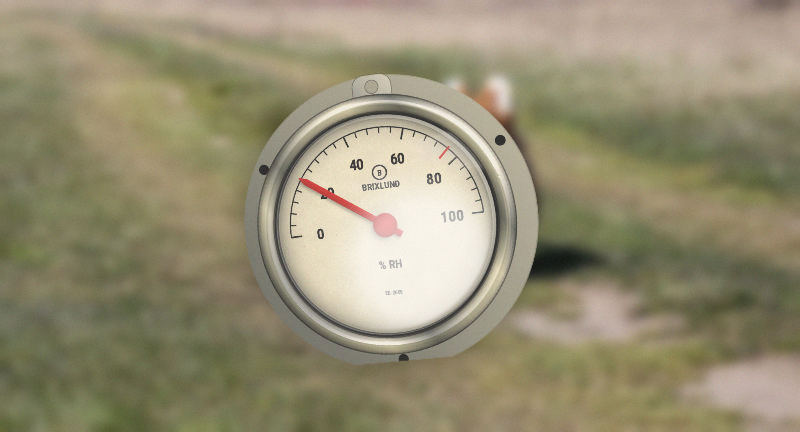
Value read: value=20 unit=%
